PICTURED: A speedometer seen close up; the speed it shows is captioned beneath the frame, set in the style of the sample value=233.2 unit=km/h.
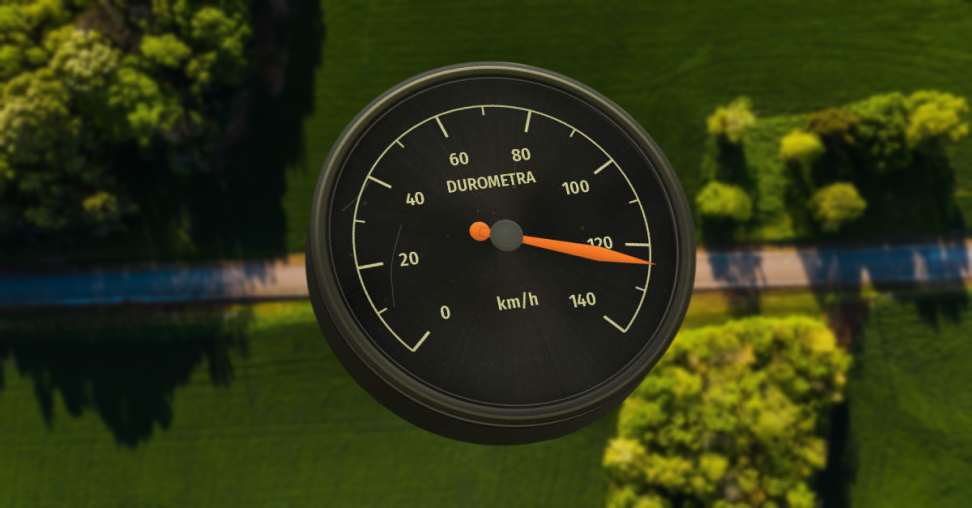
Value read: value=125 unit=km/h
